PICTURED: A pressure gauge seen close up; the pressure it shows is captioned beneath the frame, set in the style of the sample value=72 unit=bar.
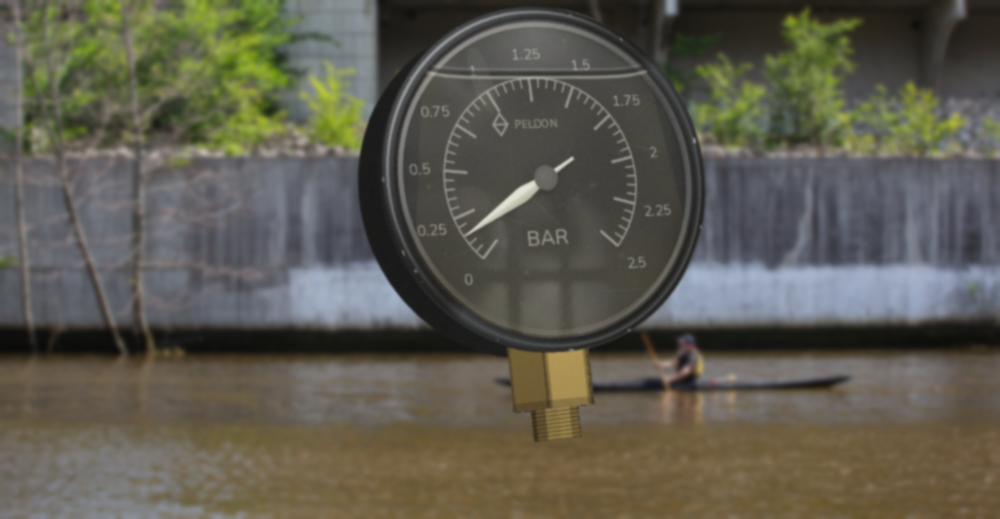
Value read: value=0.15 unit=bar
